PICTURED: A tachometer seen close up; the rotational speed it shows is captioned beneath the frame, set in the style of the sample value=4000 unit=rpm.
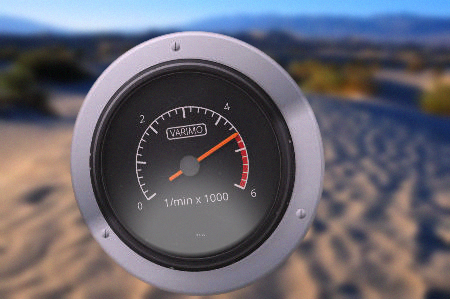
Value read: value=4600 unit=rpm
